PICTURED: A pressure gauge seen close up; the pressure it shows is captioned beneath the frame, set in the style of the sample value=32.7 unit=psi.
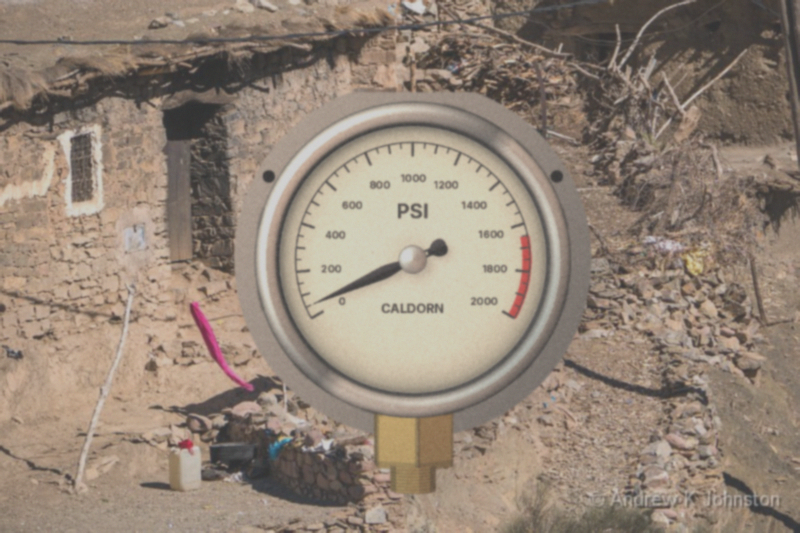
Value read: value=50 unit=psi
